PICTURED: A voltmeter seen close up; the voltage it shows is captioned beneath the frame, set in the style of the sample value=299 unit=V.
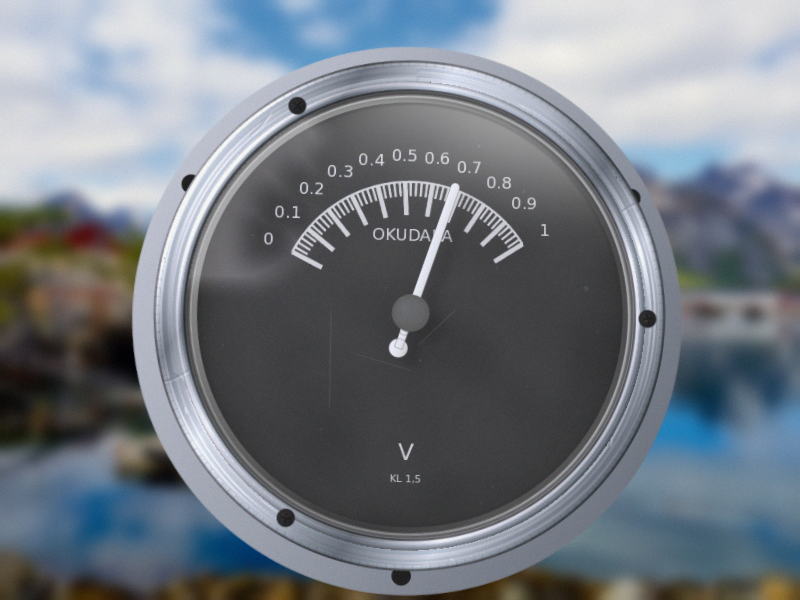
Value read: value=0.68 unit=V
